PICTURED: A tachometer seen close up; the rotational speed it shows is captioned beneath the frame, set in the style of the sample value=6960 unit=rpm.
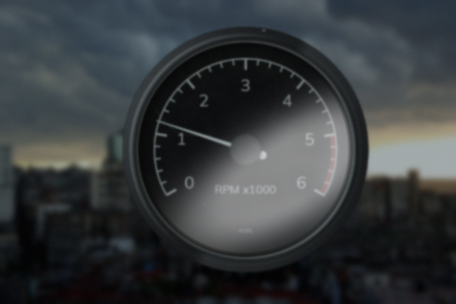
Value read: value=1200 unit=rpm
